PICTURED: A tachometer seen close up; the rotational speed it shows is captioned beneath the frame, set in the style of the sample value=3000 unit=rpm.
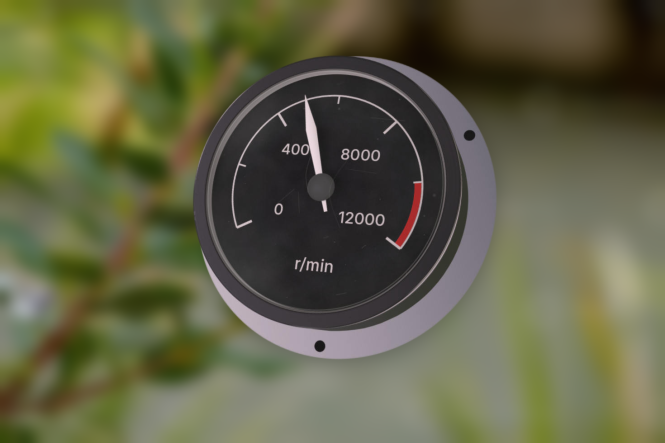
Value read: value=5000 unit=rpm
